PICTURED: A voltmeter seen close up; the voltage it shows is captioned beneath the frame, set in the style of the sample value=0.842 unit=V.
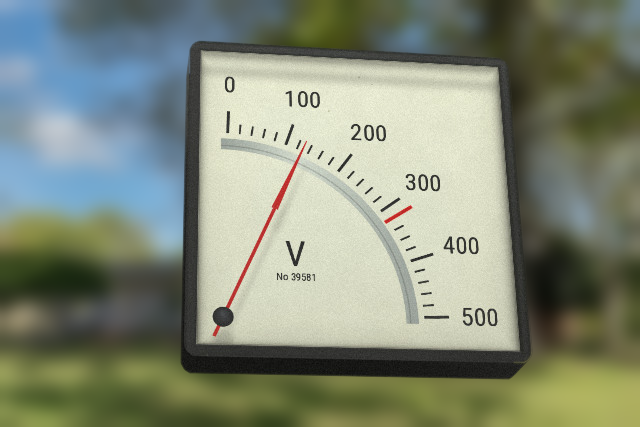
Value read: value=130 unit=V
